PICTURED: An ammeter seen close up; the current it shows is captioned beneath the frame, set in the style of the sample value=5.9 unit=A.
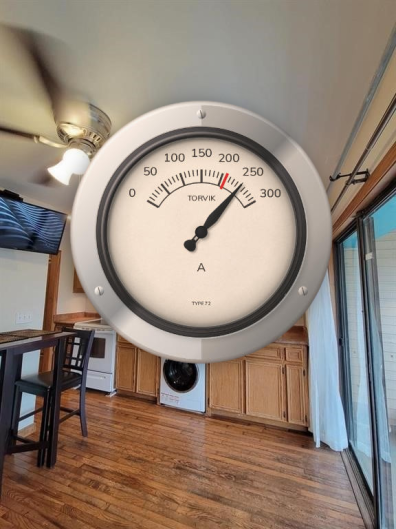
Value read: value=250 unit=A
